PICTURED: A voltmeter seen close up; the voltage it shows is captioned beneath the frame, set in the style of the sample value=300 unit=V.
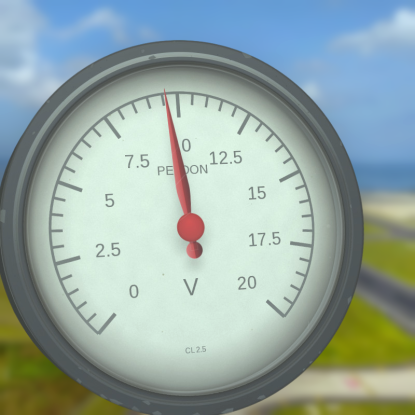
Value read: value=9.5 unit=V
